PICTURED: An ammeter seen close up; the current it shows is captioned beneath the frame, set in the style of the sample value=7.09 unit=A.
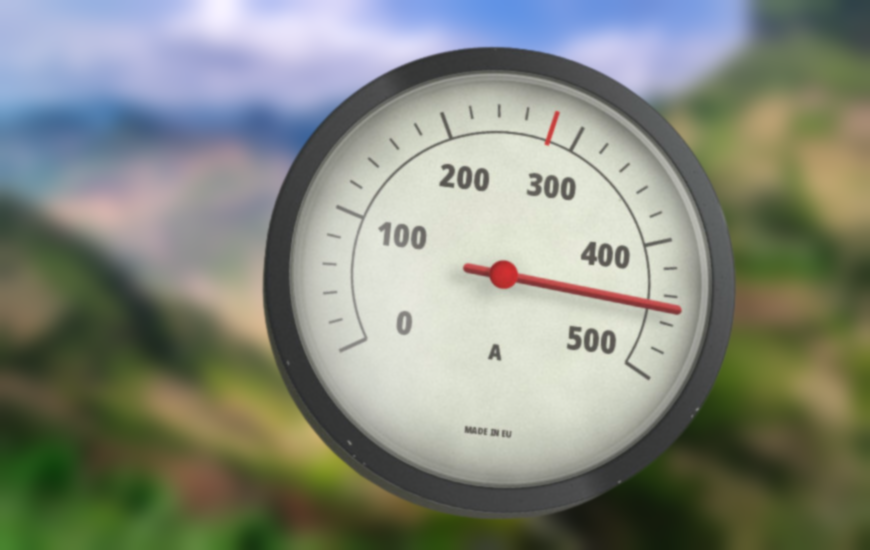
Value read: value=450 unit=A
